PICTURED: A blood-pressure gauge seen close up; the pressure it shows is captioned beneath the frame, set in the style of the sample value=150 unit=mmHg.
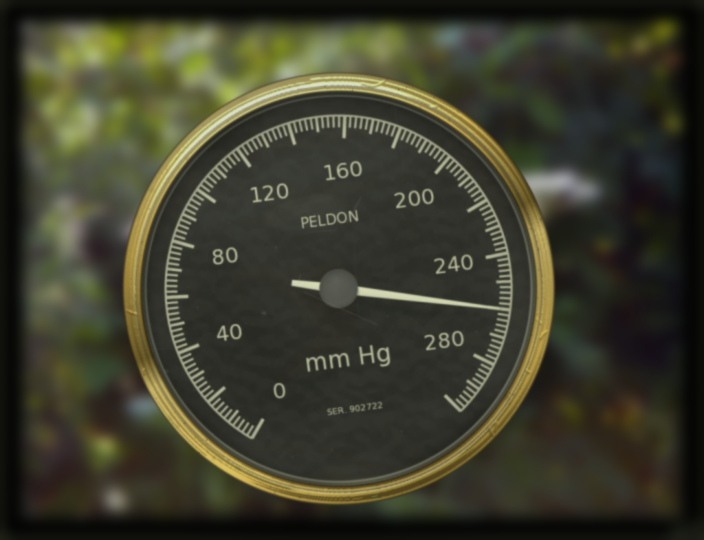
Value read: value=260 unit=mmHg
